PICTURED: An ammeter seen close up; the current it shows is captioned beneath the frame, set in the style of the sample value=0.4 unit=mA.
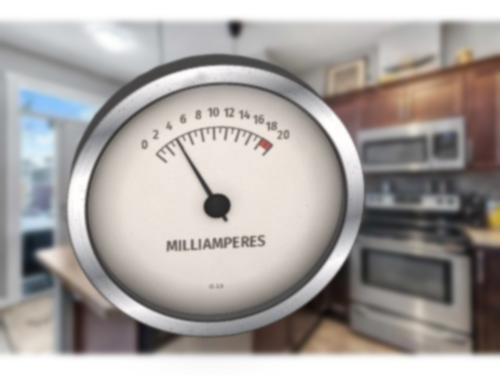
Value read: value=4 unit=mA
